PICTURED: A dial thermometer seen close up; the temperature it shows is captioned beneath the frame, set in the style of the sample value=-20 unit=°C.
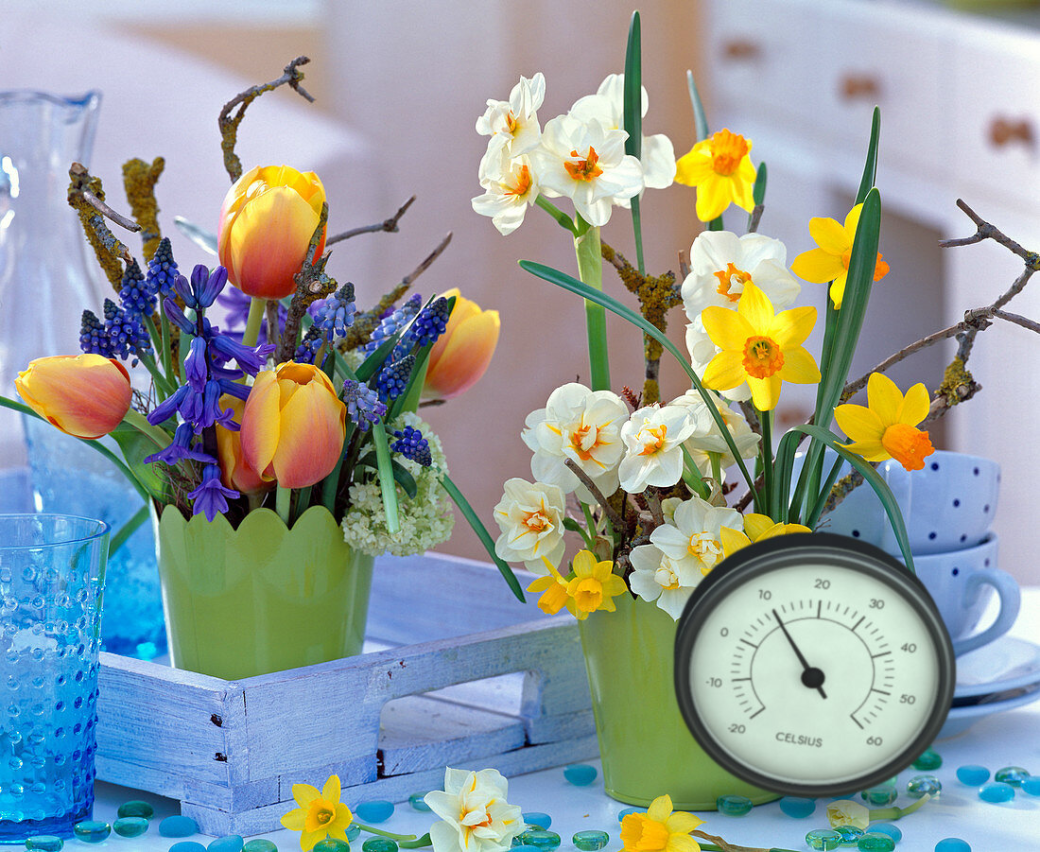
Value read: value=10 unit=°C
